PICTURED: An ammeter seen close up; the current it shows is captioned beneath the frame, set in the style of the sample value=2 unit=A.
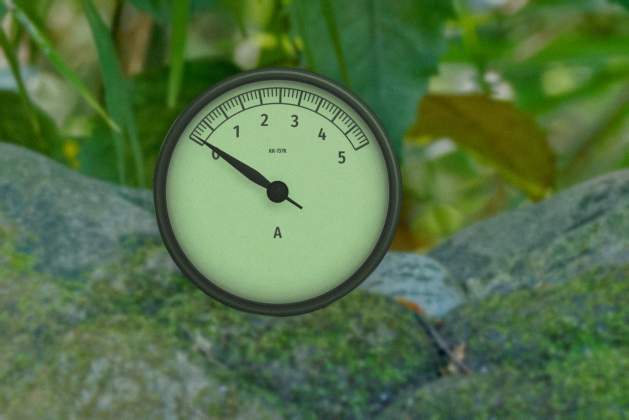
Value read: value=0.1 unit=A
